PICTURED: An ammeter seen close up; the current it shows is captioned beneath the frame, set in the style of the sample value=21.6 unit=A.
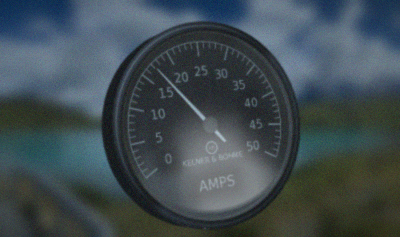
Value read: value=17 unit=A
